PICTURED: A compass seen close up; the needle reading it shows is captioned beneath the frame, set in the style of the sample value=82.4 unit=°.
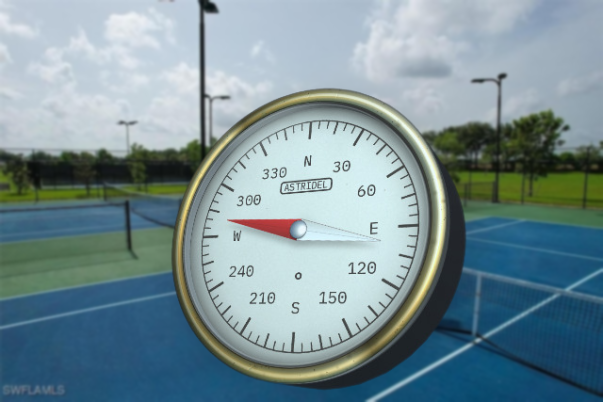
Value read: value=280 unit=°
